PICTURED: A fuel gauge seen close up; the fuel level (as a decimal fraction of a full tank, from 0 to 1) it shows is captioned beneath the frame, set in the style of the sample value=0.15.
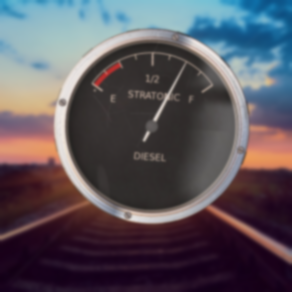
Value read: value=0.75
